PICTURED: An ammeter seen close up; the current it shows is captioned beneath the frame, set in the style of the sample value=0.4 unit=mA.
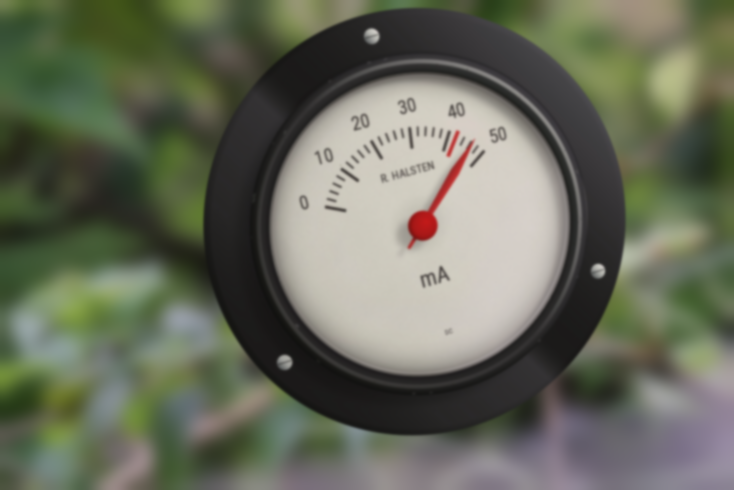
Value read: value=46 unit=mA
